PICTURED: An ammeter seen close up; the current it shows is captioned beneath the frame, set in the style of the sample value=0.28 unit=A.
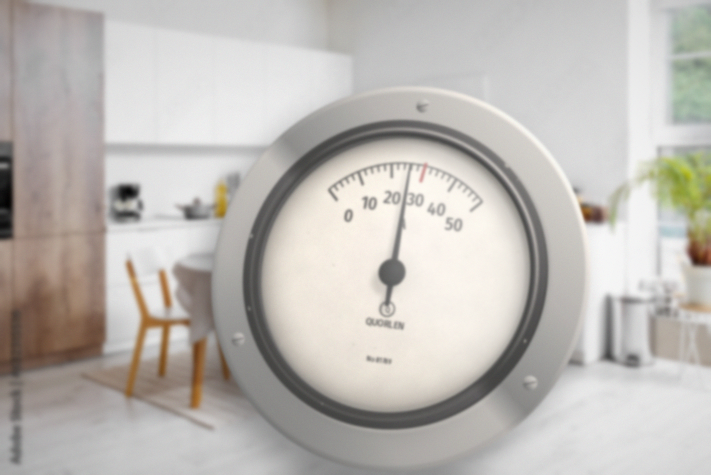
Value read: value=26 unit=A
